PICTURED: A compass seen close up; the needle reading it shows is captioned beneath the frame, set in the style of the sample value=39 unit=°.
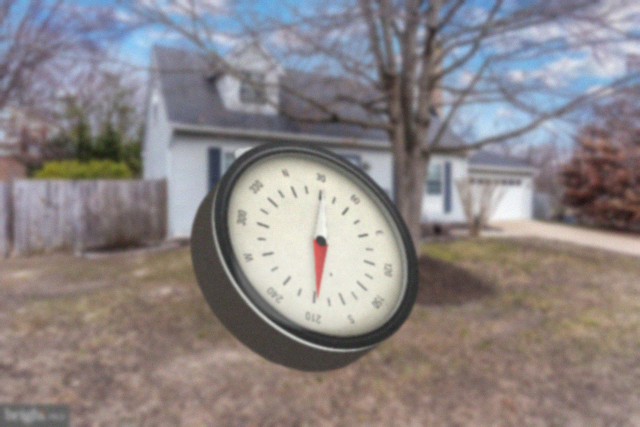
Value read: value=210 unit=°
